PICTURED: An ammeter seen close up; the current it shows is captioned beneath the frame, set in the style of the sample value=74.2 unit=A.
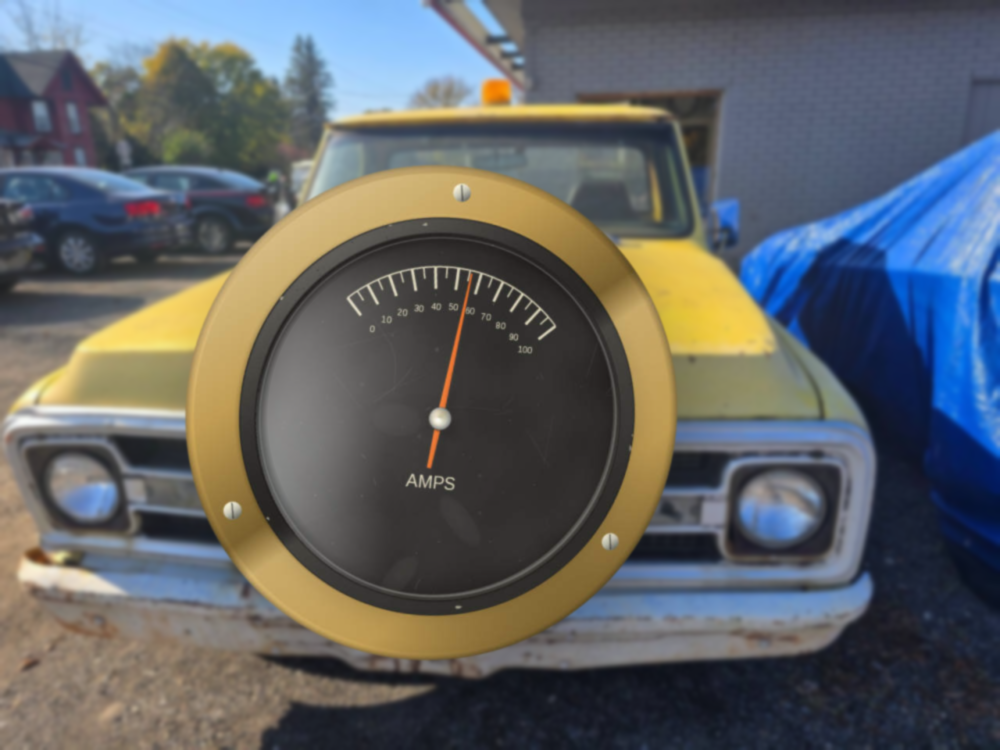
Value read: value=55 unit=A
